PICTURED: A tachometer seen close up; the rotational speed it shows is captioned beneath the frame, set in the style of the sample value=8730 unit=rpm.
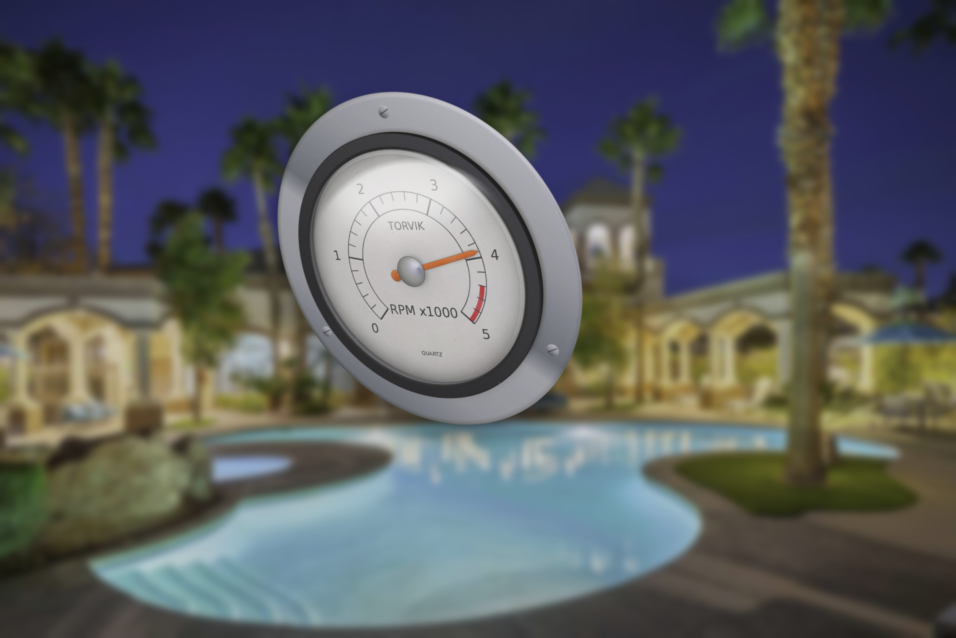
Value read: value=3900 unit=rpm
